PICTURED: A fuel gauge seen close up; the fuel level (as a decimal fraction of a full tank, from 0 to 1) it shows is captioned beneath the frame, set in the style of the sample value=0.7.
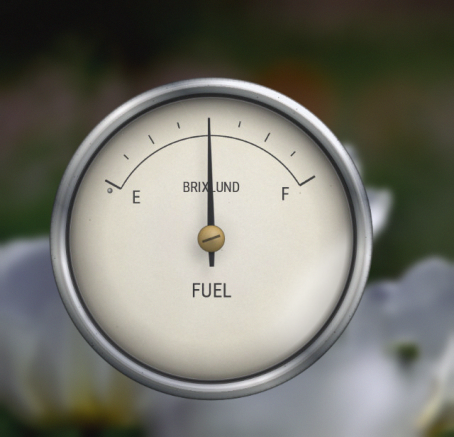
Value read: value=0.5
